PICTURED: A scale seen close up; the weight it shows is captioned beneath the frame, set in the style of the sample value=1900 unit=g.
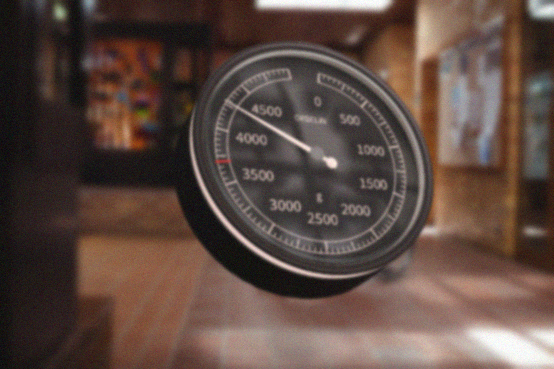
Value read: value=4250 unit=g
